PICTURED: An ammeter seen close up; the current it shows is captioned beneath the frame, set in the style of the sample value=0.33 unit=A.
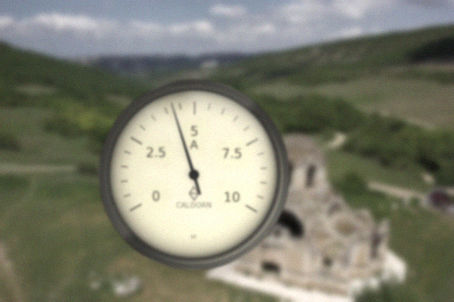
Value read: value=4.25 unit=A
